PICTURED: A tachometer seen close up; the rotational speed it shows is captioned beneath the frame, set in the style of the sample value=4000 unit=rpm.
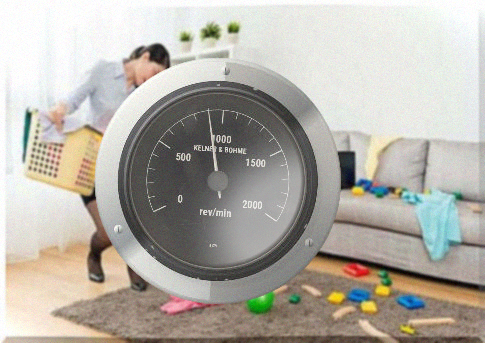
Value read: value=900 unit=rpm
